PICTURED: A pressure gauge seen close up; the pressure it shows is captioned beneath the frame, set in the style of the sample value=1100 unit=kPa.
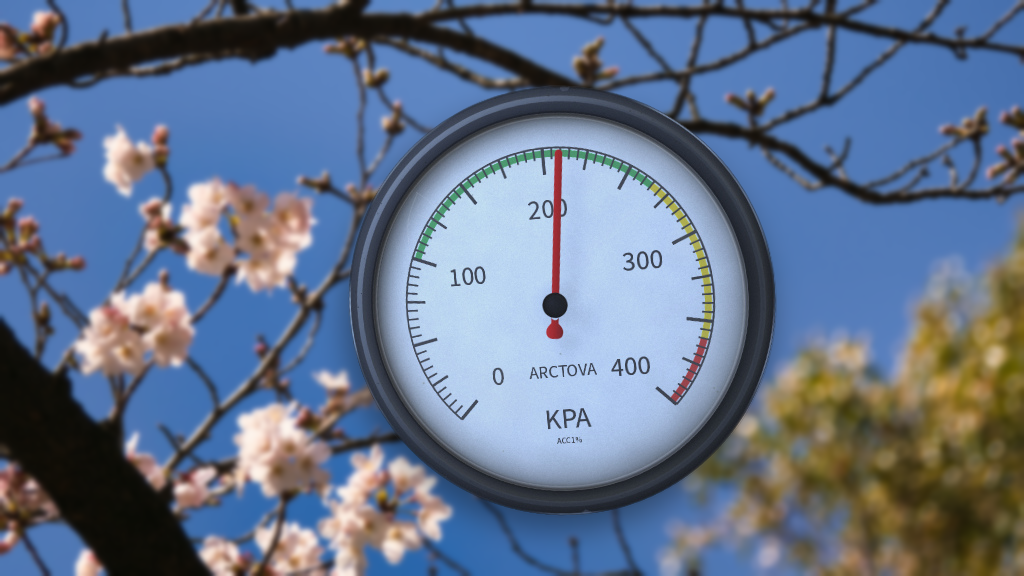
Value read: value=210 unit=kPa
